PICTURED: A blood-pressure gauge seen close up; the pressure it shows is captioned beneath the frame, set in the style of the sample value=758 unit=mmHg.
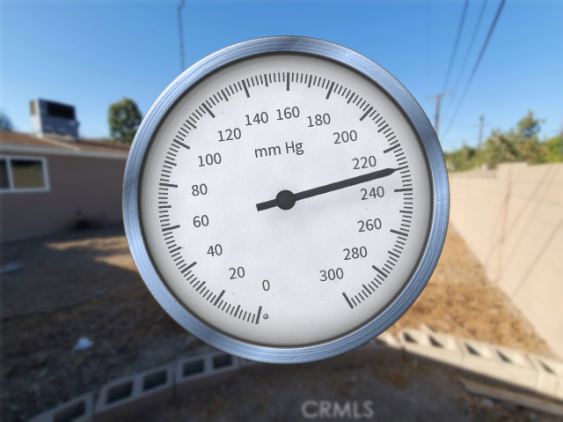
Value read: value=230 unit=mmHg
